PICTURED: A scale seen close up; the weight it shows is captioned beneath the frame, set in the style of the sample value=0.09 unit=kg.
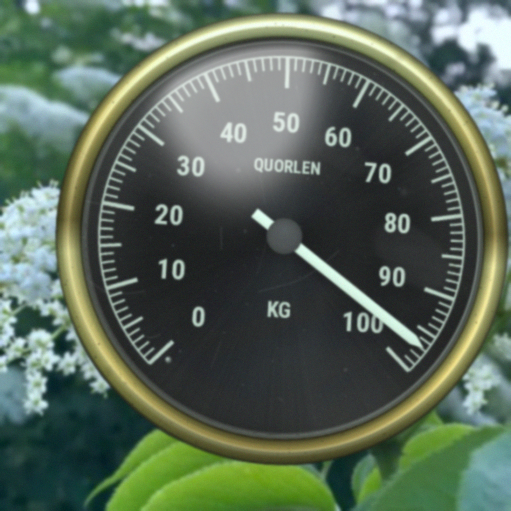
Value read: value=97 unit=kg
